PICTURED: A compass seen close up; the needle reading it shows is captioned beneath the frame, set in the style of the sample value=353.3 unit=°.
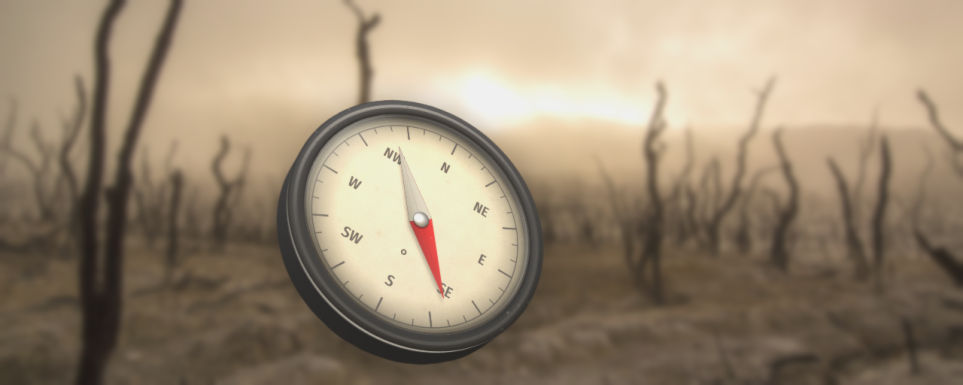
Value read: value=140 unit=°
